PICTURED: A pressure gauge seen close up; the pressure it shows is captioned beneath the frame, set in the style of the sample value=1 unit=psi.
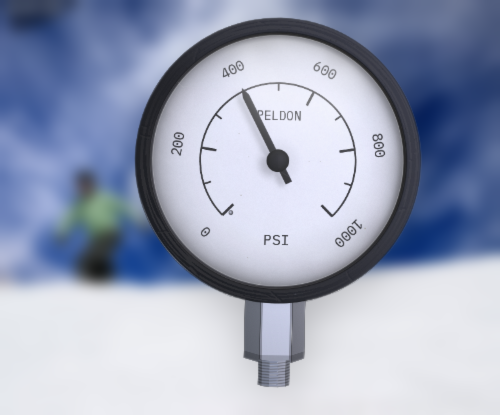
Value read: value=400 unit=psi
